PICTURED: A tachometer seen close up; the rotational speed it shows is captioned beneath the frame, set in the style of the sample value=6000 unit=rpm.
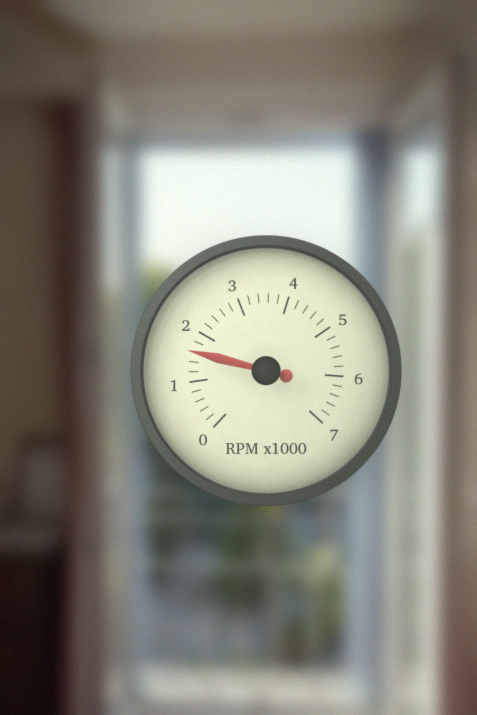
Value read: value=1600 unit=rpm
